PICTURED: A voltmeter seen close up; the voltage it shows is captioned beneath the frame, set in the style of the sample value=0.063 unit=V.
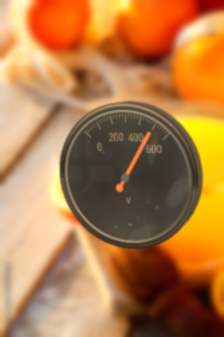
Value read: value=500 unit=V
